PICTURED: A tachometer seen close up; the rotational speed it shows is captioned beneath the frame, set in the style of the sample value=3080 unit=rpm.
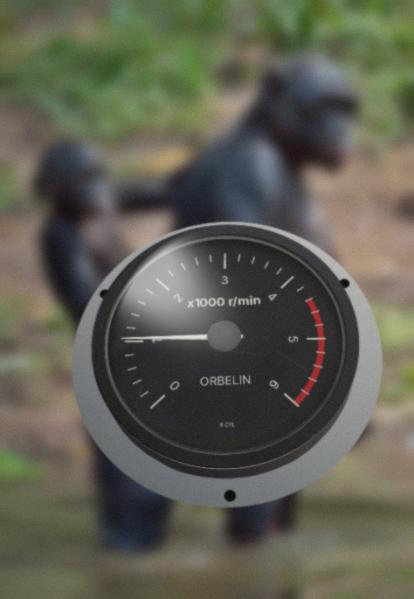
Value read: value=1000 unit=rpm
